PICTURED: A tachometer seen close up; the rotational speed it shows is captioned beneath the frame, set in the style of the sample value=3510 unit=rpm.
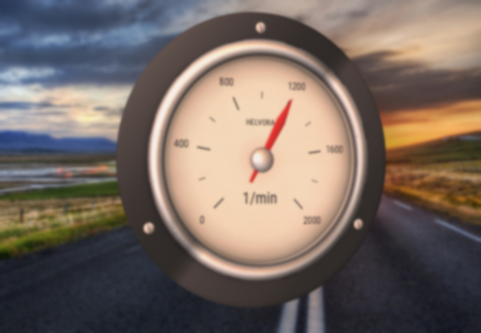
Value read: value=1200 unit=rpm
